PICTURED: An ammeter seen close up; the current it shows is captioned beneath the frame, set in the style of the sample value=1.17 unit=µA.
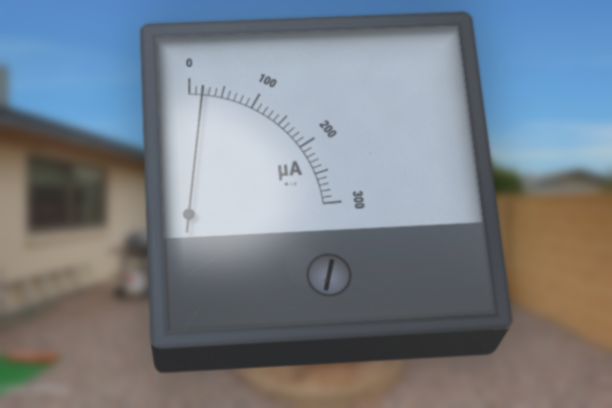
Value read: value=20 unit=µA
